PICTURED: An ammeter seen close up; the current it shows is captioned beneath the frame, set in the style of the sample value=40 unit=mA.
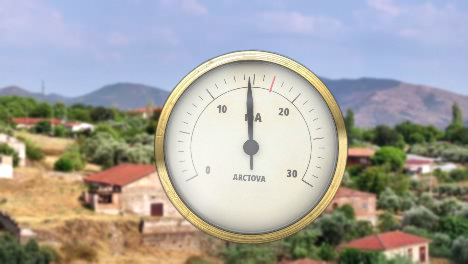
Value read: value=14.5 unit=mA
